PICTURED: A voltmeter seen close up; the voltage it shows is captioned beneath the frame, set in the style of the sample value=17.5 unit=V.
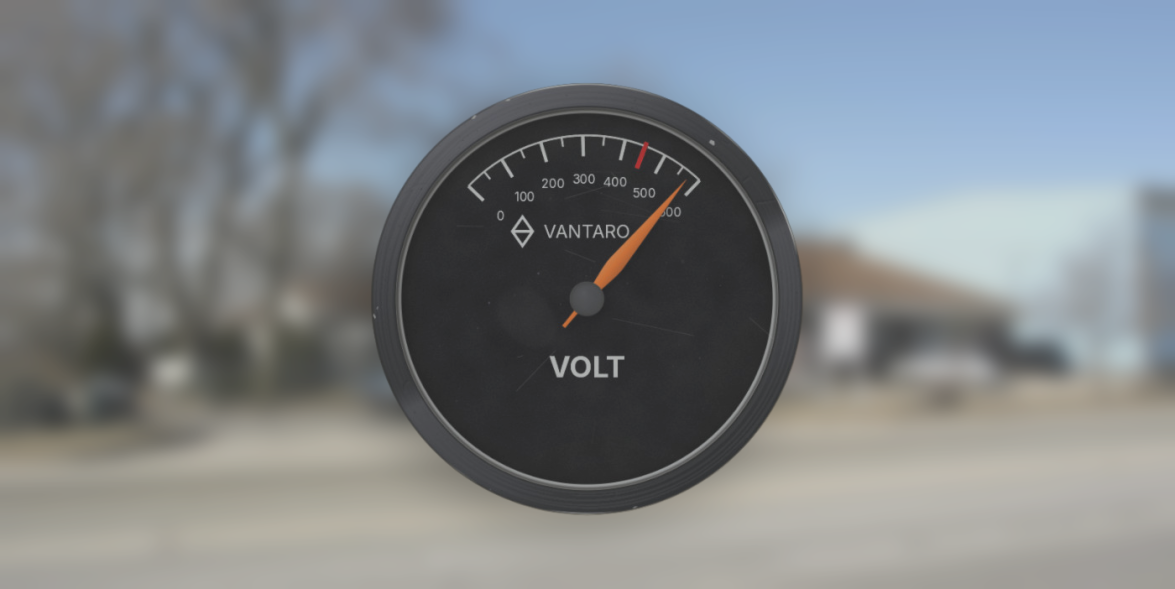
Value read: value=575 unit=V
